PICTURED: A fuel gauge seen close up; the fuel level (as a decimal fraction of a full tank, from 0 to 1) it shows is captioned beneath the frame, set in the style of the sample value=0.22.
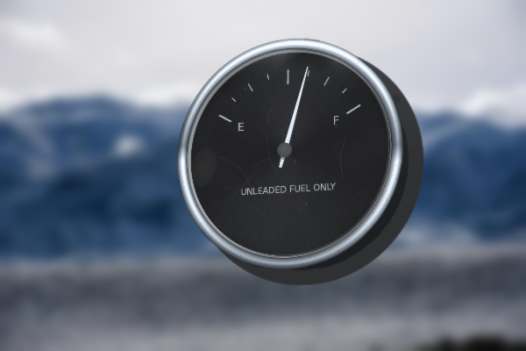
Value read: value=0.625
